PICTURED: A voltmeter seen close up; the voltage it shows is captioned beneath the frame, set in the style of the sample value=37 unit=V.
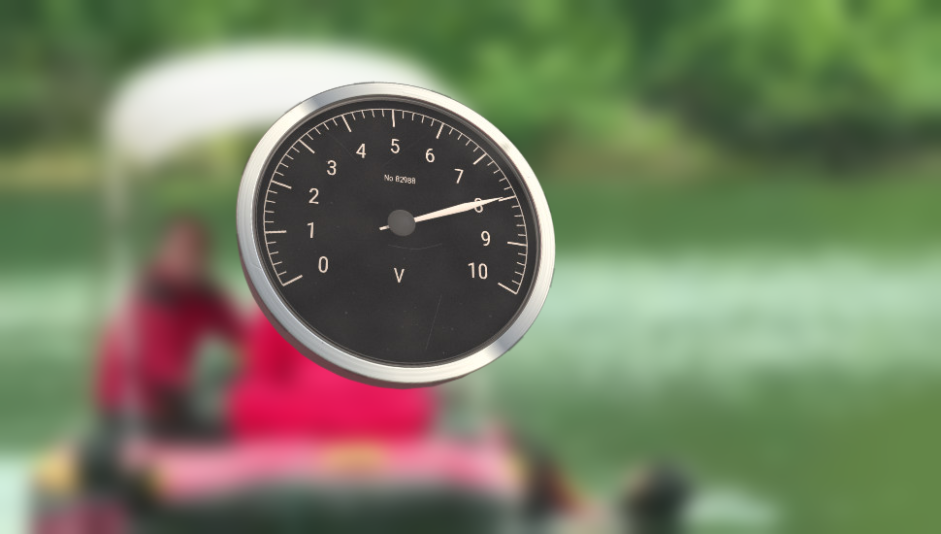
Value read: value=8 unit=V
